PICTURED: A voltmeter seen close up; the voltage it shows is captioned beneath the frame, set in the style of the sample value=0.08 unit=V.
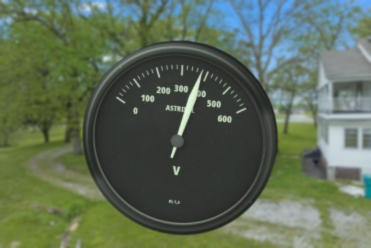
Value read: value=380 unit=V
